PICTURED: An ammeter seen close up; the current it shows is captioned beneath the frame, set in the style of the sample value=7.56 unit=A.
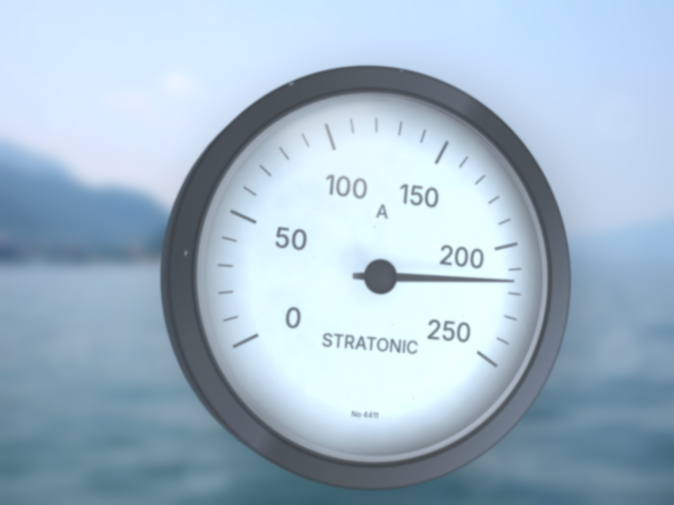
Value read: value=215 unit=A
